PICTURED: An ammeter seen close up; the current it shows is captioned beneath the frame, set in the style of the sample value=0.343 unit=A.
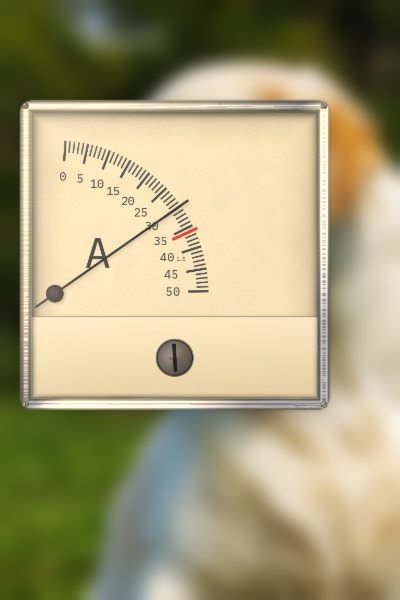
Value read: value=30 unit=A
